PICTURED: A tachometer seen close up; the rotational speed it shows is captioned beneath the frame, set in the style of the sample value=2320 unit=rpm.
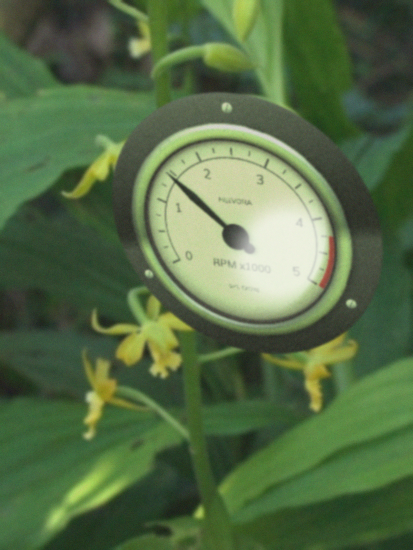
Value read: value=1500 unit=rpm
